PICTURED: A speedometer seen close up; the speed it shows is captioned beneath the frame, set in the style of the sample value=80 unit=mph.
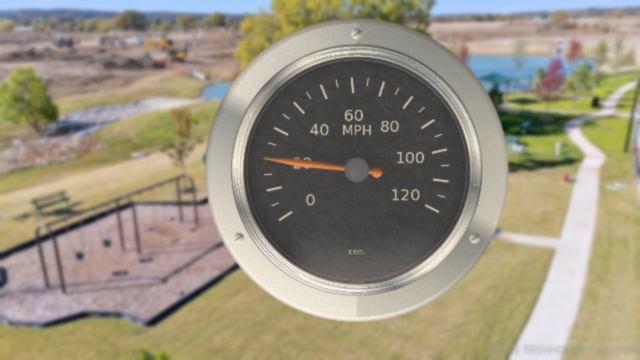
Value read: value=20 unit=mph
